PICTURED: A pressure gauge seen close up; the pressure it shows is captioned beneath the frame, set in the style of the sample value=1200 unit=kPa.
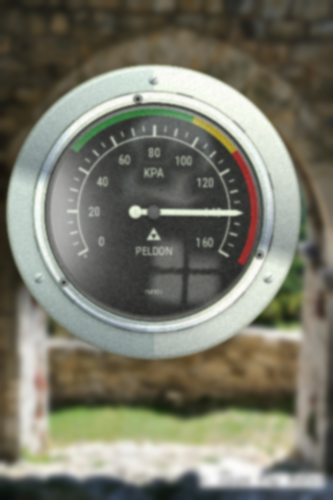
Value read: value=140 unit=kPa
